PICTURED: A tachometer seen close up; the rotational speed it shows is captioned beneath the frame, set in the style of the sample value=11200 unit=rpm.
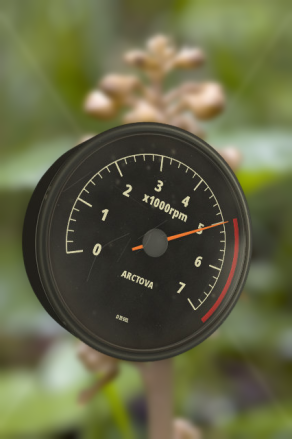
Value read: value=5000 unit=rpm
